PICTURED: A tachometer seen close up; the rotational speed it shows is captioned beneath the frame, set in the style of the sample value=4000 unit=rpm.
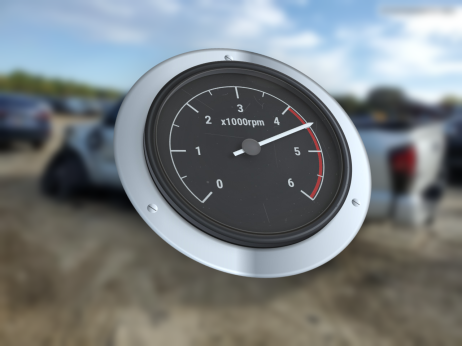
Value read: value=4500 unit=rpm
